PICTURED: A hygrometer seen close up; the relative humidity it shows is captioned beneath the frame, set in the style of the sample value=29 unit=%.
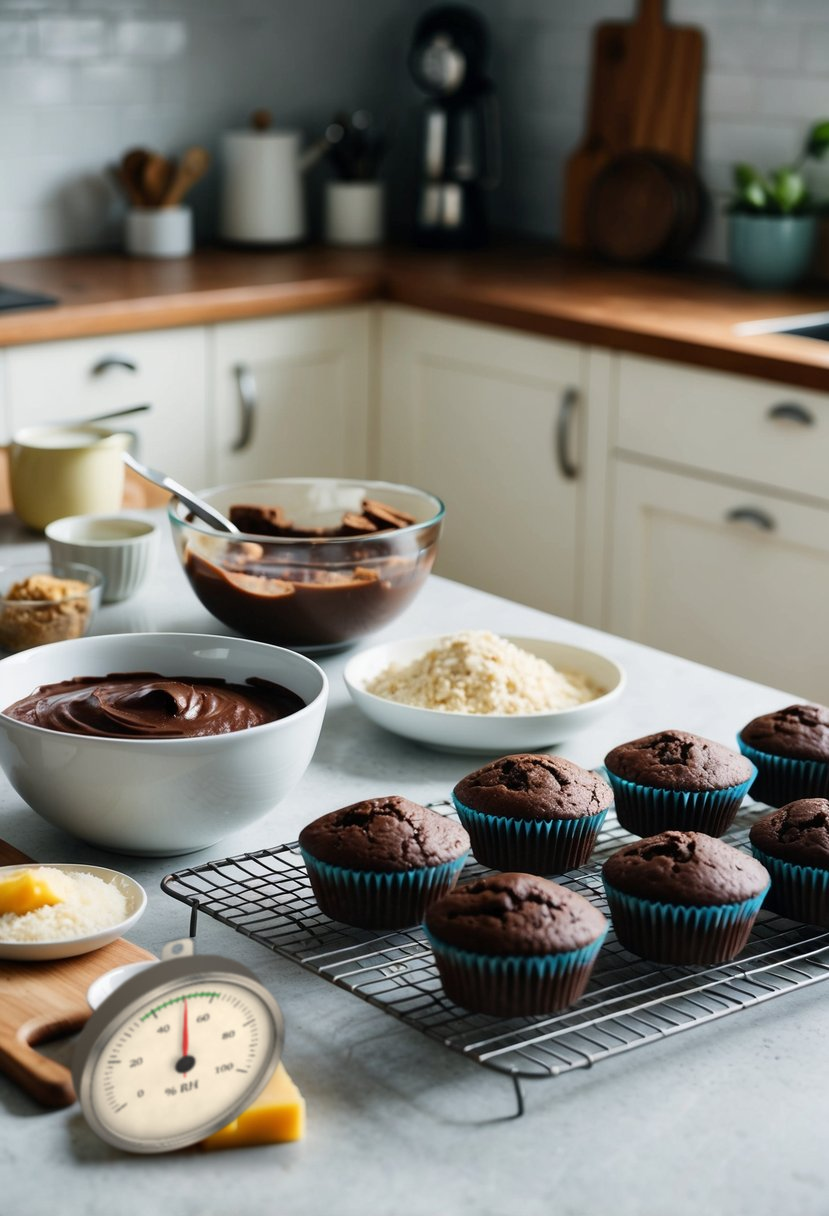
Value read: value=50 unit=%
